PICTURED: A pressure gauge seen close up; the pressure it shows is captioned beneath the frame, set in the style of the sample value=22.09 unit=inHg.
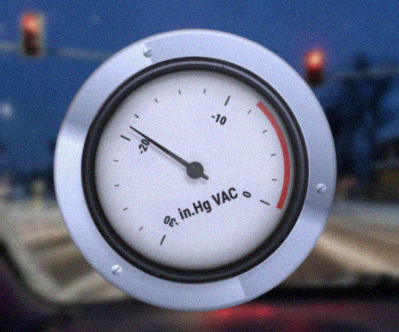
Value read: value=-19 unit=inHg
